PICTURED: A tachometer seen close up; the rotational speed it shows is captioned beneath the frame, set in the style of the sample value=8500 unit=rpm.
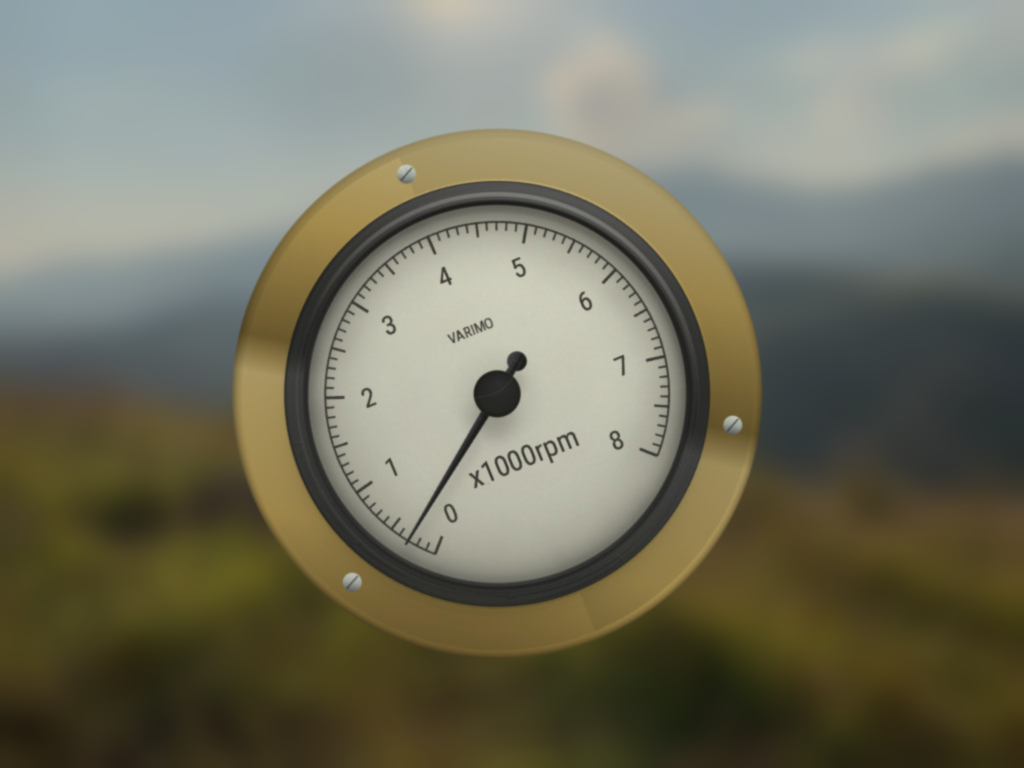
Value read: value=300 unit=rpm
